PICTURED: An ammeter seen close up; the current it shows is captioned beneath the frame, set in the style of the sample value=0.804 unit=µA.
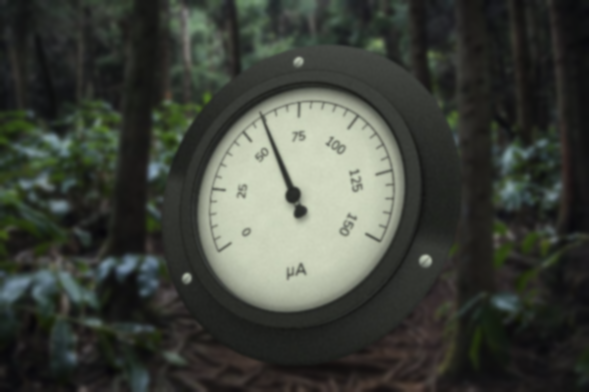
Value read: value=60 unit=µA
